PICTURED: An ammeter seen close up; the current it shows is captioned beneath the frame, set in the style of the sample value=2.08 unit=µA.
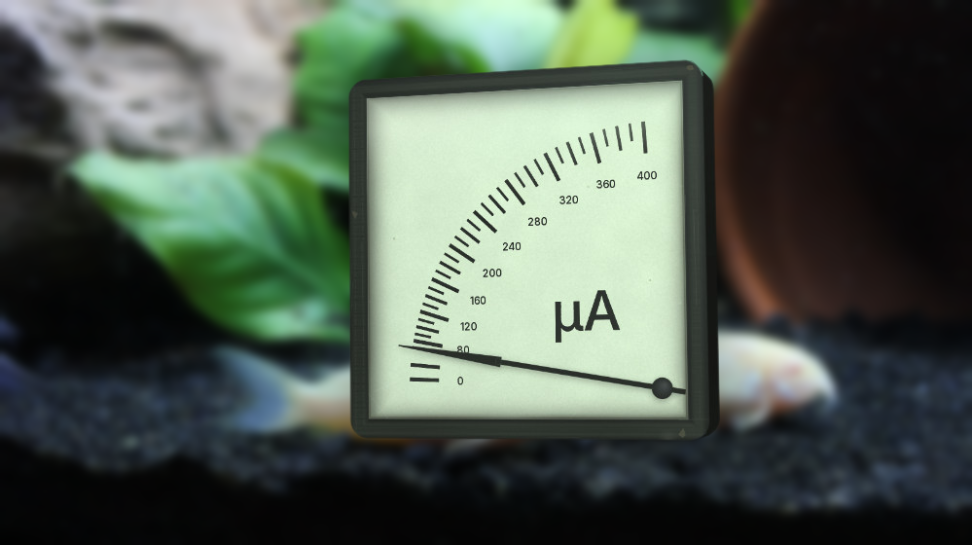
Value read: value=70 unit=µA
